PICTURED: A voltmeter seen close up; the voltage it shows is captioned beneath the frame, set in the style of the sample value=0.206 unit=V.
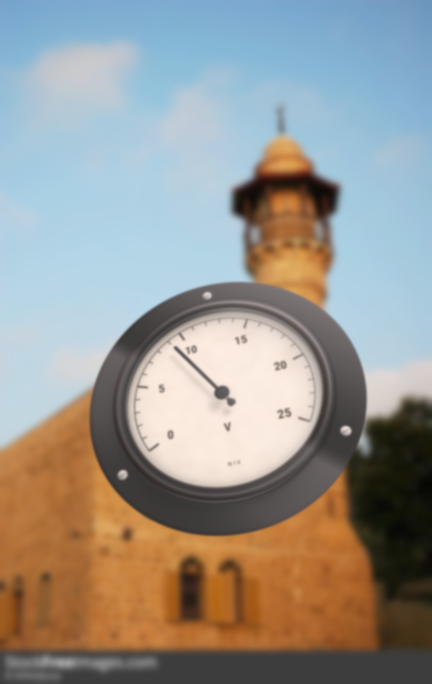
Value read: value=9 unit=V
